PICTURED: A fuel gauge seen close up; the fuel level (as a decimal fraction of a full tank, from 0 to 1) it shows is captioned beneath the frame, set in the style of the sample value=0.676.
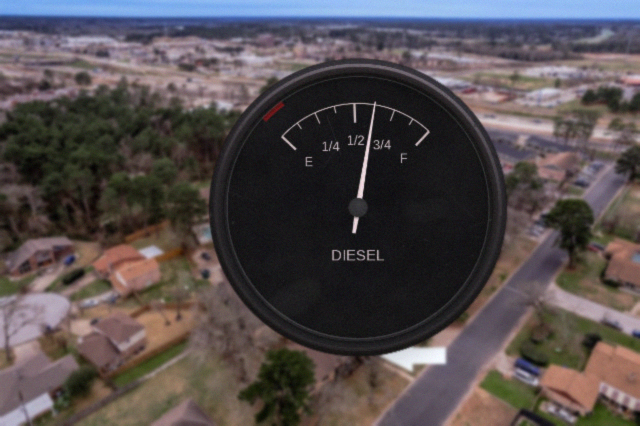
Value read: value=0.625
